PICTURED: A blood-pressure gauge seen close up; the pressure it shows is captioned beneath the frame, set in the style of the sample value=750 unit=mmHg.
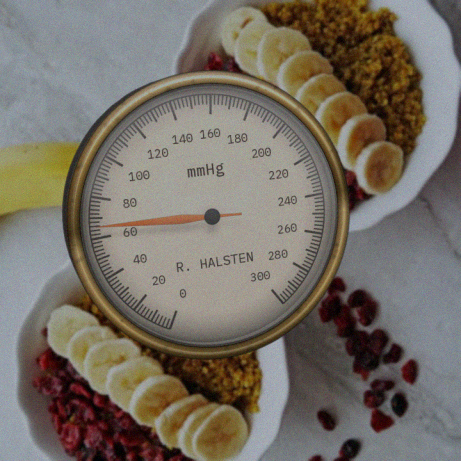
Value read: value=66 unit=mmHg
